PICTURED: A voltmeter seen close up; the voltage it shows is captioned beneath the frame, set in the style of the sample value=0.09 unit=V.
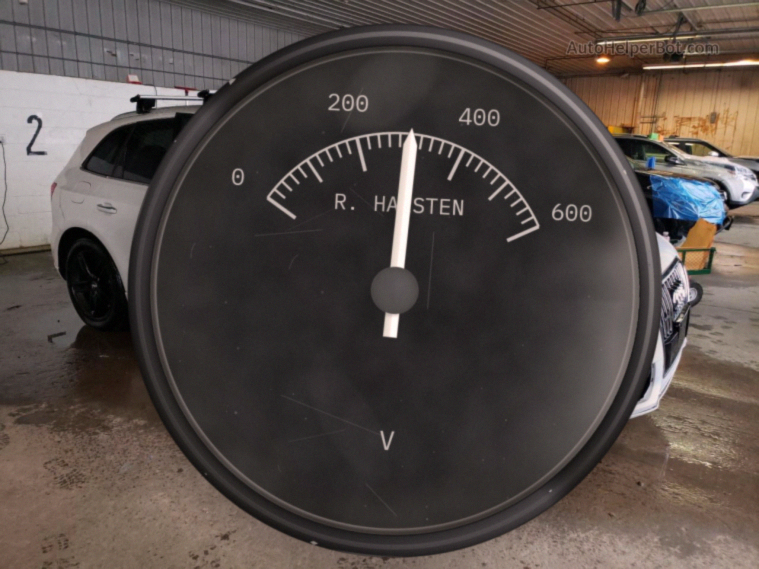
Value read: value=300 unit=V
